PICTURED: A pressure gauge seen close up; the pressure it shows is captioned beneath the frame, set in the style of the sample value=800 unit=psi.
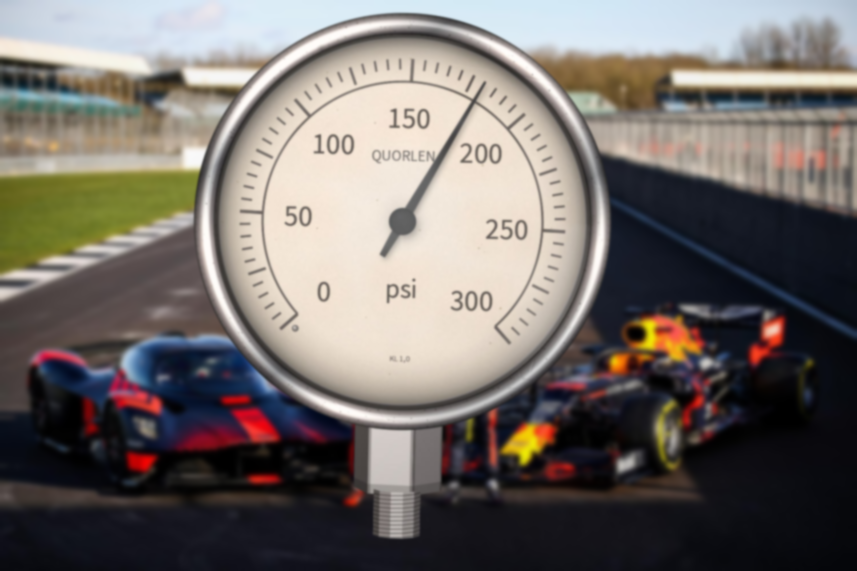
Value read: value=180 unit=psi
